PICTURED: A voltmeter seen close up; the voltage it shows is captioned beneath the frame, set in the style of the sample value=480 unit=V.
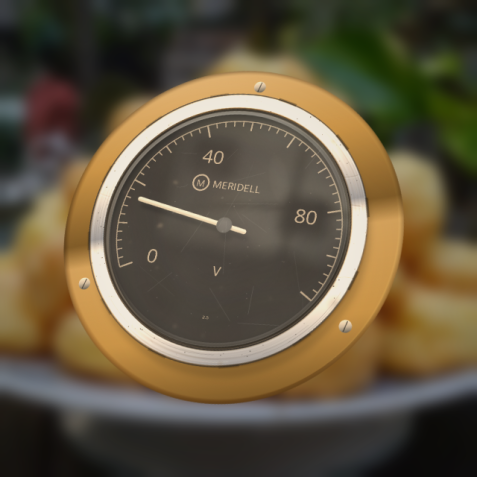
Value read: value=16 unit=V
